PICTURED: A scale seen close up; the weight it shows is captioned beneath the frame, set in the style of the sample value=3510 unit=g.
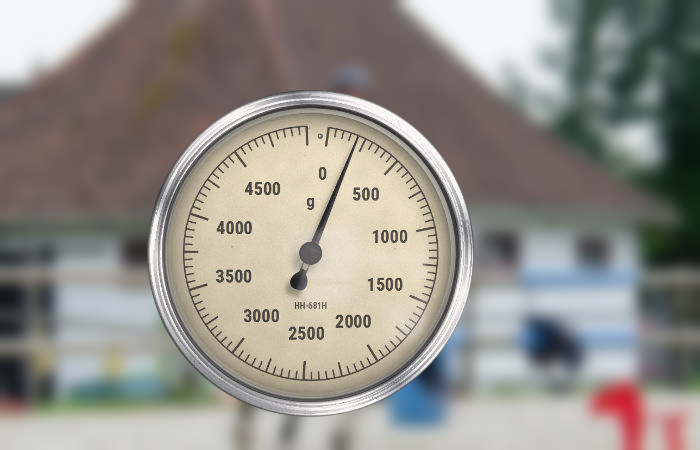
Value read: value=200 unit=g
